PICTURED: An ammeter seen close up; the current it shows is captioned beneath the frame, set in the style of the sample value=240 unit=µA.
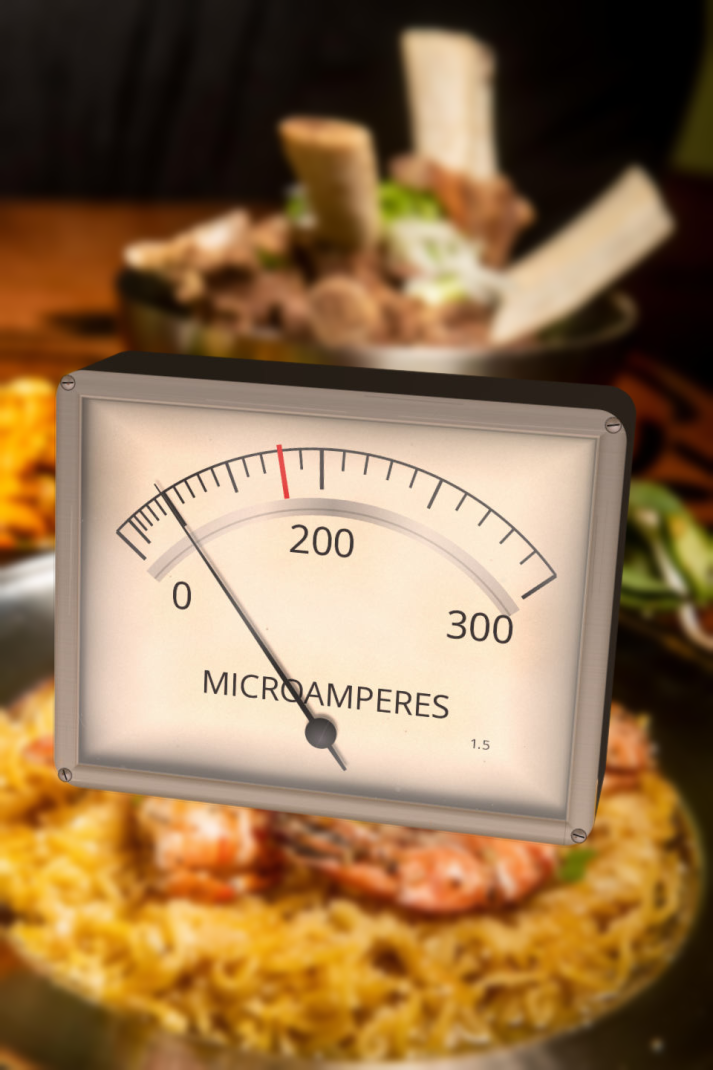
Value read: value=100 unit=µA
